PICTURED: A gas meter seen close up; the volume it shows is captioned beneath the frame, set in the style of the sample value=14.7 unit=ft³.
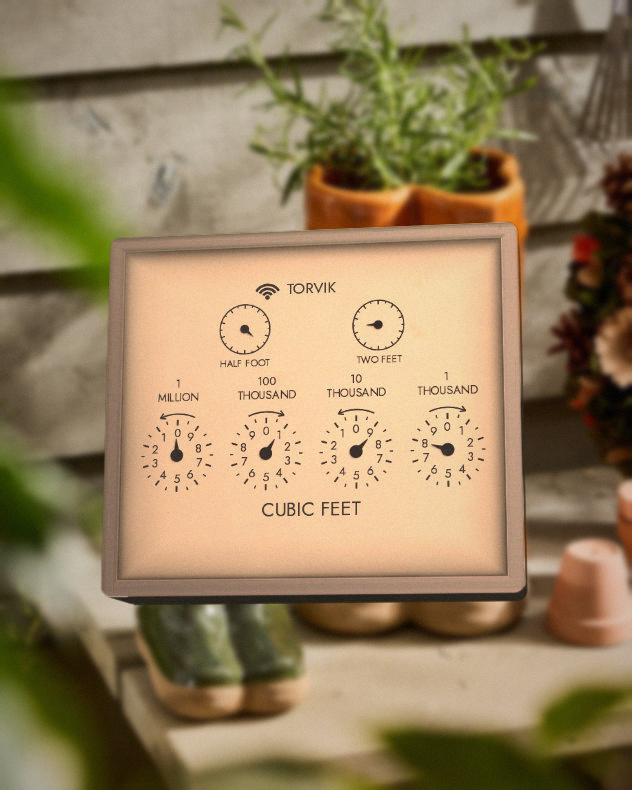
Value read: value=8800 unit=ft³
